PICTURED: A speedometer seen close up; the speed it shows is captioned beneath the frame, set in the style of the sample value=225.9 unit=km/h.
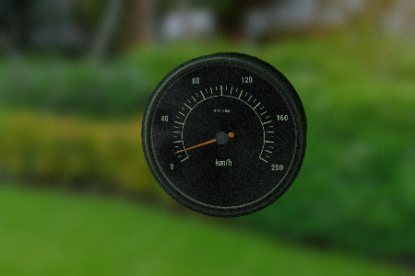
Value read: value=10 unit=km/h
